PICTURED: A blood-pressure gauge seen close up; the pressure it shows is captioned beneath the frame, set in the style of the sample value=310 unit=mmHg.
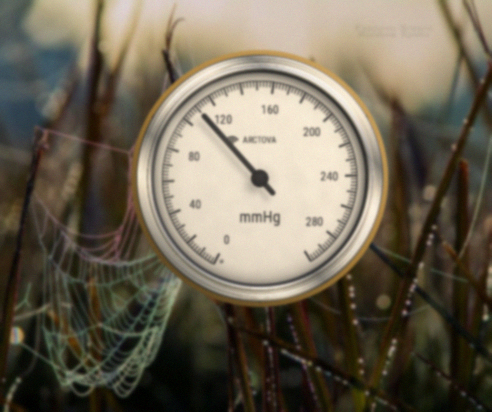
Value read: value=110 unit=mmHg
